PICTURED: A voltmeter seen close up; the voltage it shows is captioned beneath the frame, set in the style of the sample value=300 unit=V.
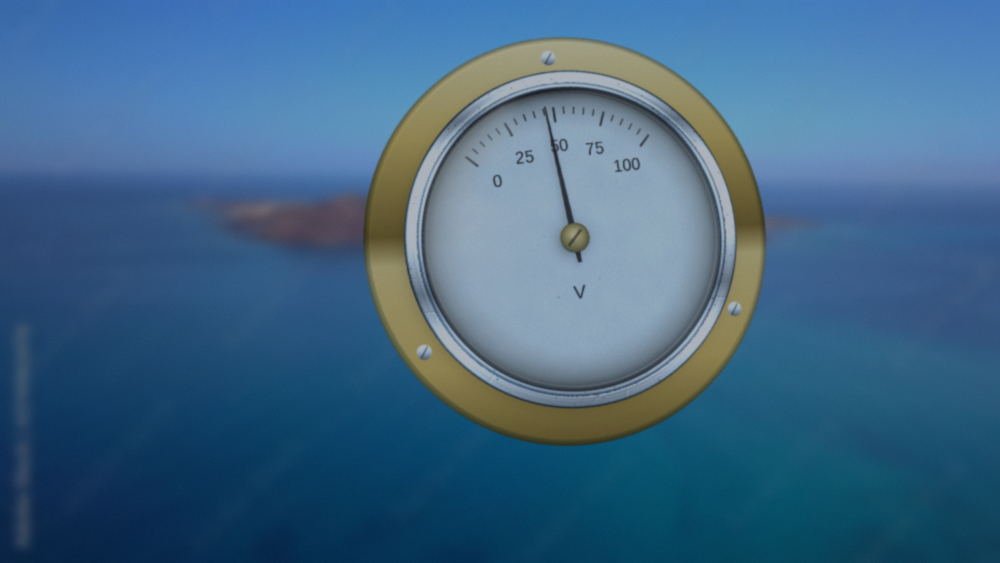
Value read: value=45 unit=V
